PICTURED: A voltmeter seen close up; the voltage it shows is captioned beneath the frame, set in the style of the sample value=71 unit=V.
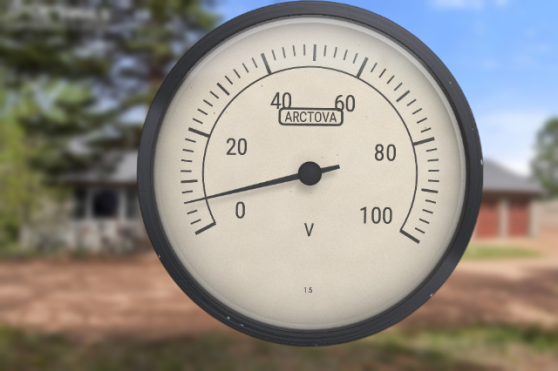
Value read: value=6 unit=V
